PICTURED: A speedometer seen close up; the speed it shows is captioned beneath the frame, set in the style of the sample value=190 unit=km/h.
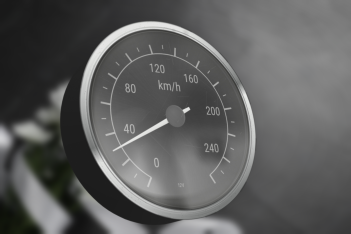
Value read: value=30 unit=km/h
